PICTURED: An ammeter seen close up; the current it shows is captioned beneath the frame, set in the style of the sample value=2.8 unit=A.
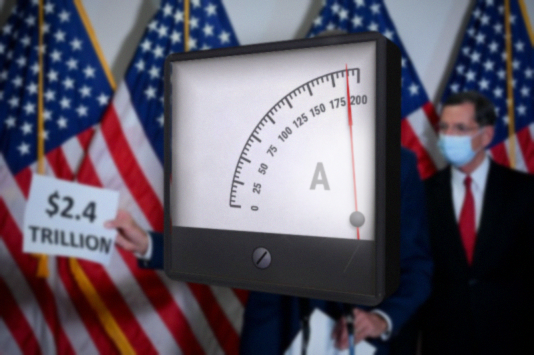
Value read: value=190 unit=A
